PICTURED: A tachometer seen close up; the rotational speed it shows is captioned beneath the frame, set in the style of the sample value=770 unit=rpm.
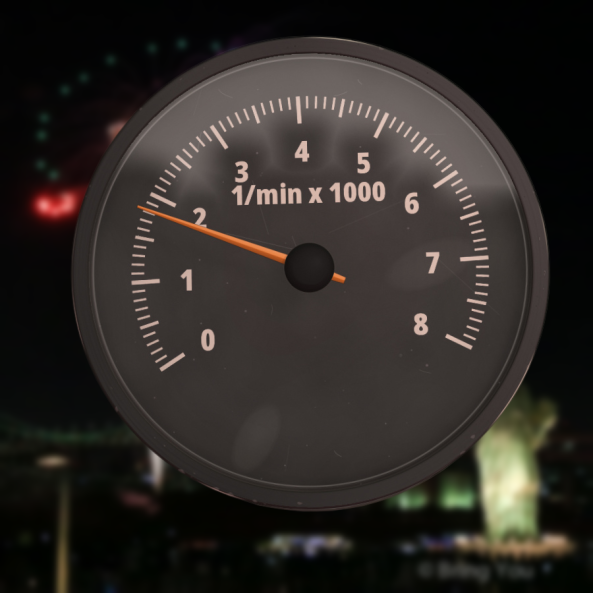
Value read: value=1800 unit=rpm
